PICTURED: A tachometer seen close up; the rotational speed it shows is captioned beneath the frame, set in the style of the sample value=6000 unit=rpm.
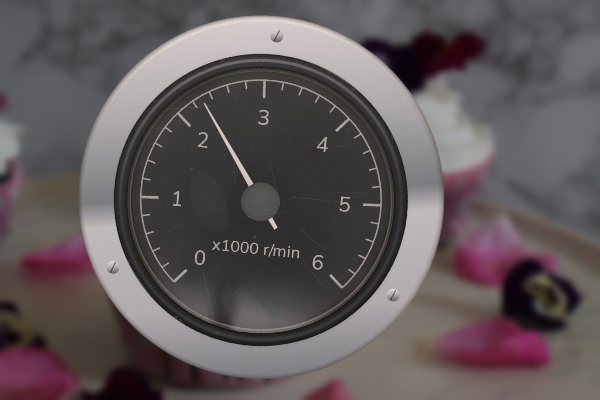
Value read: value=2300 unit=rpm
